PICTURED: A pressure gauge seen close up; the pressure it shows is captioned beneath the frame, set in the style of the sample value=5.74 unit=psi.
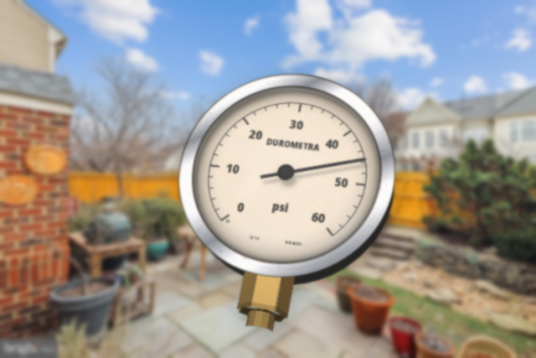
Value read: value=46 unit=psi
